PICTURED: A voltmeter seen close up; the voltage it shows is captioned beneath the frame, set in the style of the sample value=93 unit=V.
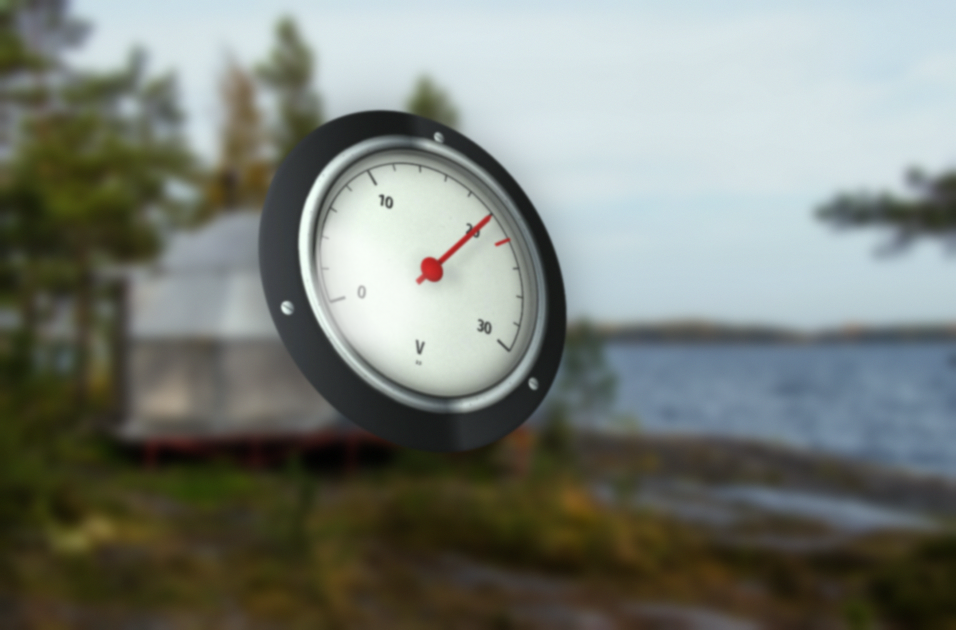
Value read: value=20 unit=V
